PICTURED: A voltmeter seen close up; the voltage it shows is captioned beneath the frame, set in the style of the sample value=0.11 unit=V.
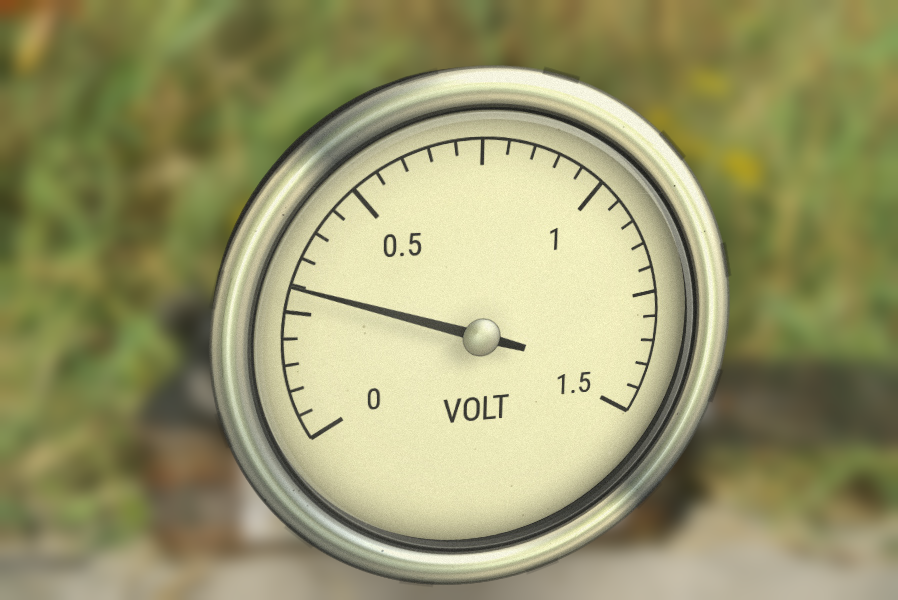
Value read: value=0.3 unit=V
